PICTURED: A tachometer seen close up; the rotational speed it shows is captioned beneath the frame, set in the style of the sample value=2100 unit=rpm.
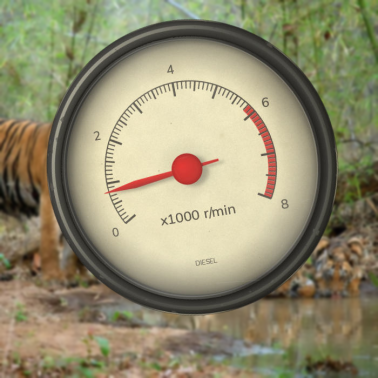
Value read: value=800 unit=rpm
